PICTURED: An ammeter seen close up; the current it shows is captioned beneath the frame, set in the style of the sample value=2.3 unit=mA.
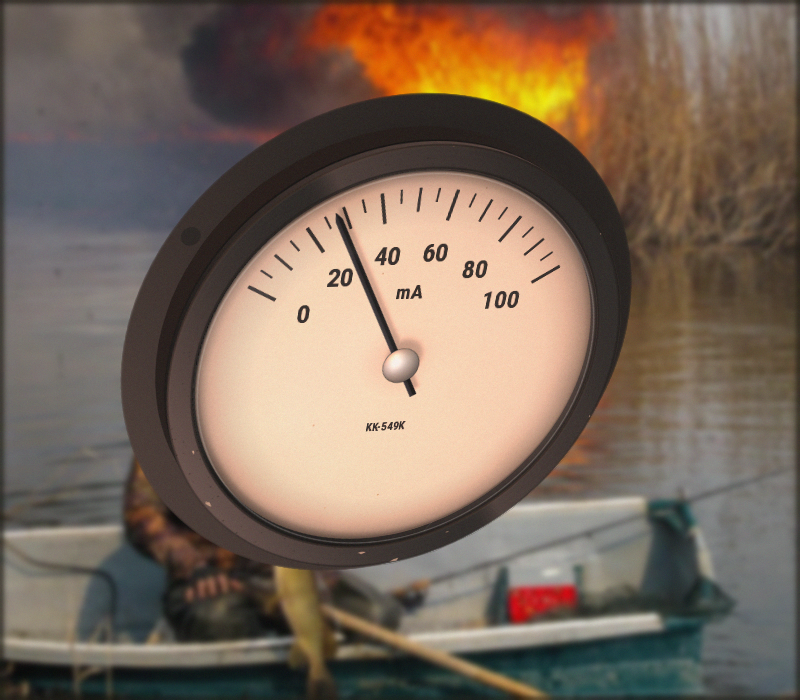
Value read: value=27.5 unit=mA
